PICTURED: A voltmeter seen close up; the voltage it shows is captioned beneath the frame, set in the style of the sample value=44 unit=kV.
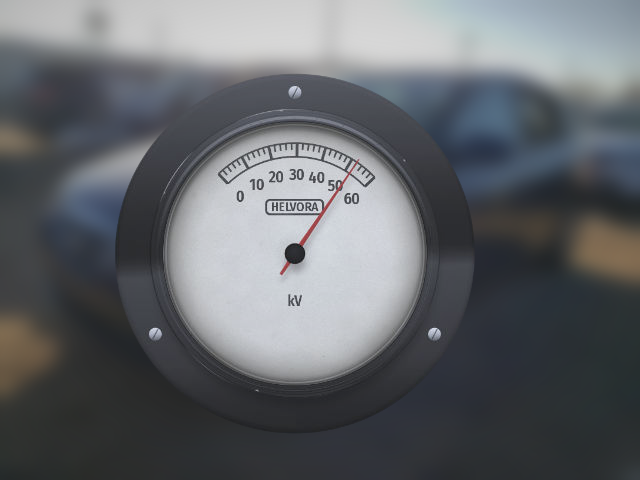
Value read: value=52 unit=kV
